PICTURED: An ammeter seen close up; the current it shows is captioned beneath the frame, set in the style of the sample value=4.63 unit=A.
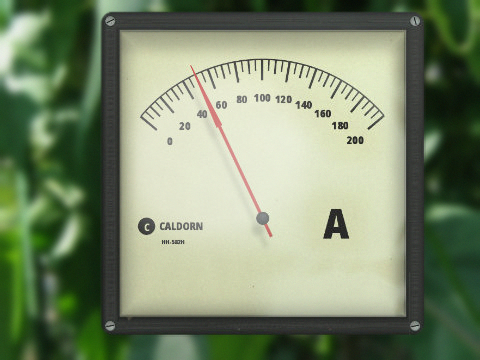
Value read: value=50 unit=A
